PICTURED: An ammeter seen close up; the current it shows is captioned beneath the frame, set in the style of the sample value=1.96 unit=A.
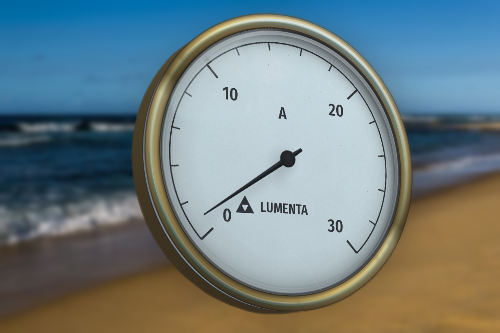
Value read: value=1 unit=A
